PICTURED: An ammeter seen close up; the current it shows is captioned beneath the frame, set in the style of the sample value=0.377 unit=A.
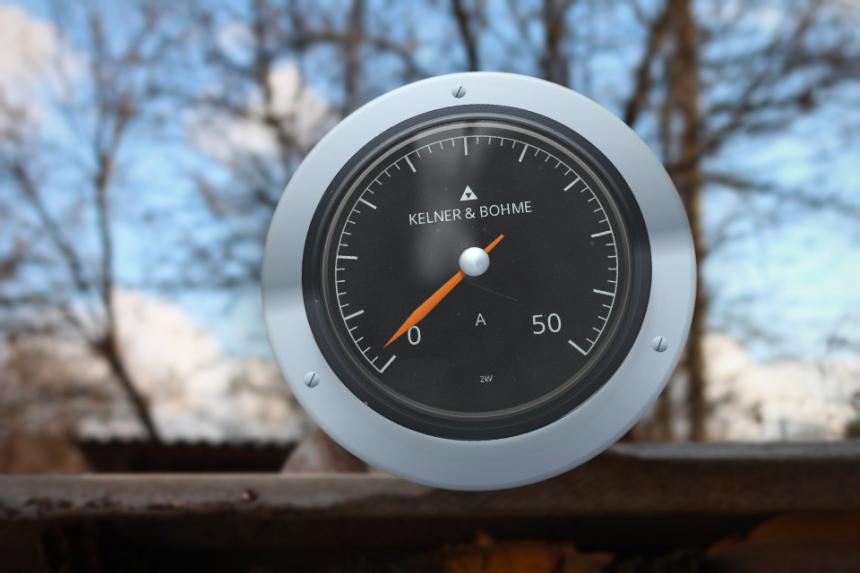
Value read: value=1 unit=A
